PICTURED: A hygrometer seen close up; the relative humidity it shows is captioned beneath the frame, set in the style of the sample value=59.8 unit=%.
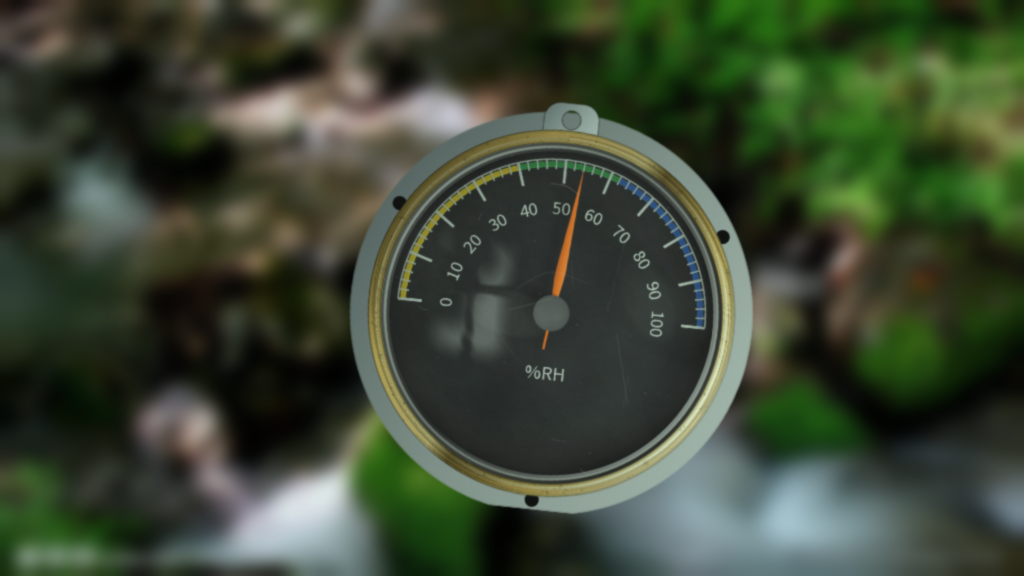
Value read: value=54 unit=%
